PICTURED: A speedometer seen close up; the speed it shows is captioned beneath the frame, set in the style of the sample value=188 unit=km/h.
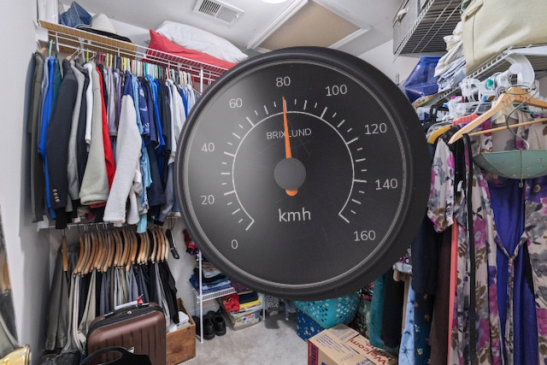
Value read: value=80 unit=km/h
